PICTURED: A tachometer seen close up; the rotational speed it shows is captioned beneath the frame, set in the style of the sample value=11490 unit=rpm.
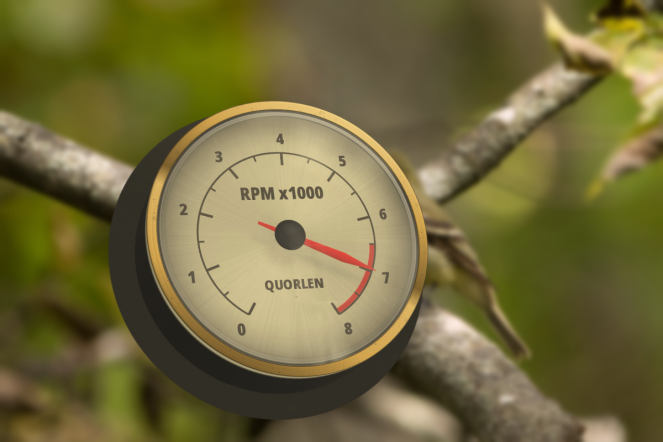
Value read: value=7000 unit=rpm
